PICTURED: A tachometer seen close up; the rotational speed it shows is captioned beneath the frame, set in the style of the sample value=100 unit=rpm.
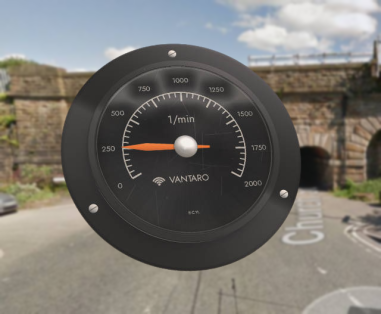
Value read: value=250 unit=rpm
